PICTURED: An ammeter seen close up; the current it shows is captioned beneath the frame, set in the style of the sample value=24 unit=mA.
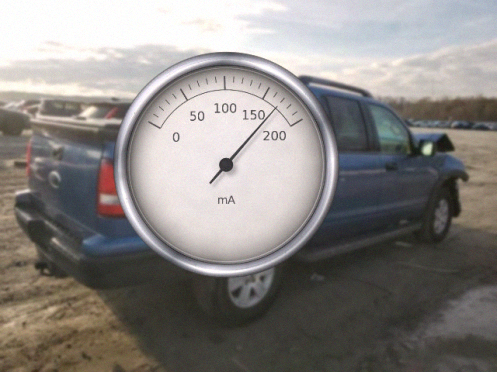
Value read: value=170 unit=mA
